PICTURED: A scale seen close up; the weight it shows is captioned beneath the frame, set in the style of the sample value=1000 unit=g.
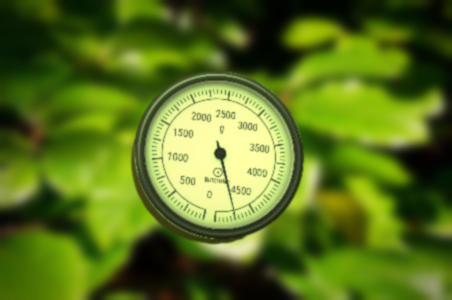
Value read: value=4750 unit=g
